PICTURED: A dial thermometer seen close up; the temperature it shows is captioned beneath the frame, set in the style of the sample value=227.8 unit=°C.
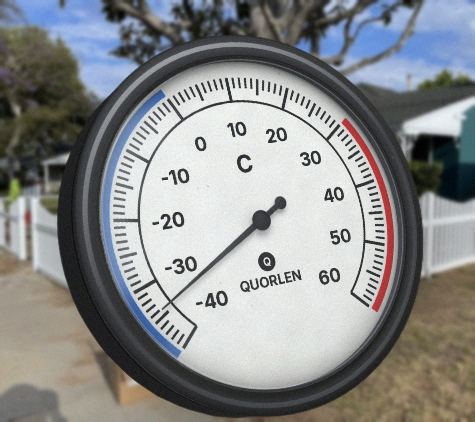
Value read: value=-34 unit=°C
